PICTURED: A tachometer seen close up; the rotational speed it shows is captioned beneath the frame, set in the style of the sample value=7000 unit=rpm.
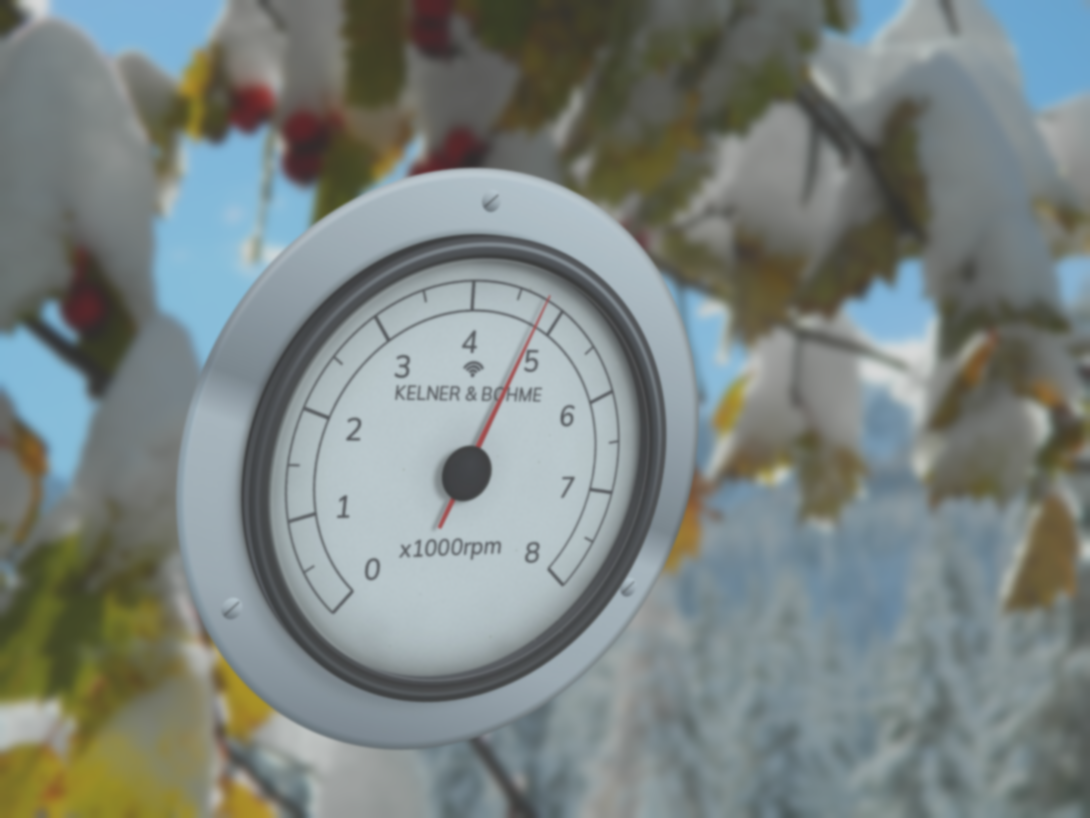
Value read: value=4750 unit=rpm
